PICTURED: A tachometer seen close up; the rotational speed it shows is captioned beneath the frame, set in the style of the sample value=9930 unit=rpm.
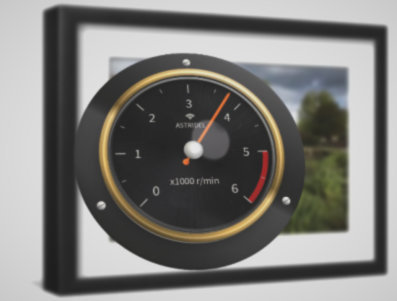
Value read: value=3750 unit=rpm
